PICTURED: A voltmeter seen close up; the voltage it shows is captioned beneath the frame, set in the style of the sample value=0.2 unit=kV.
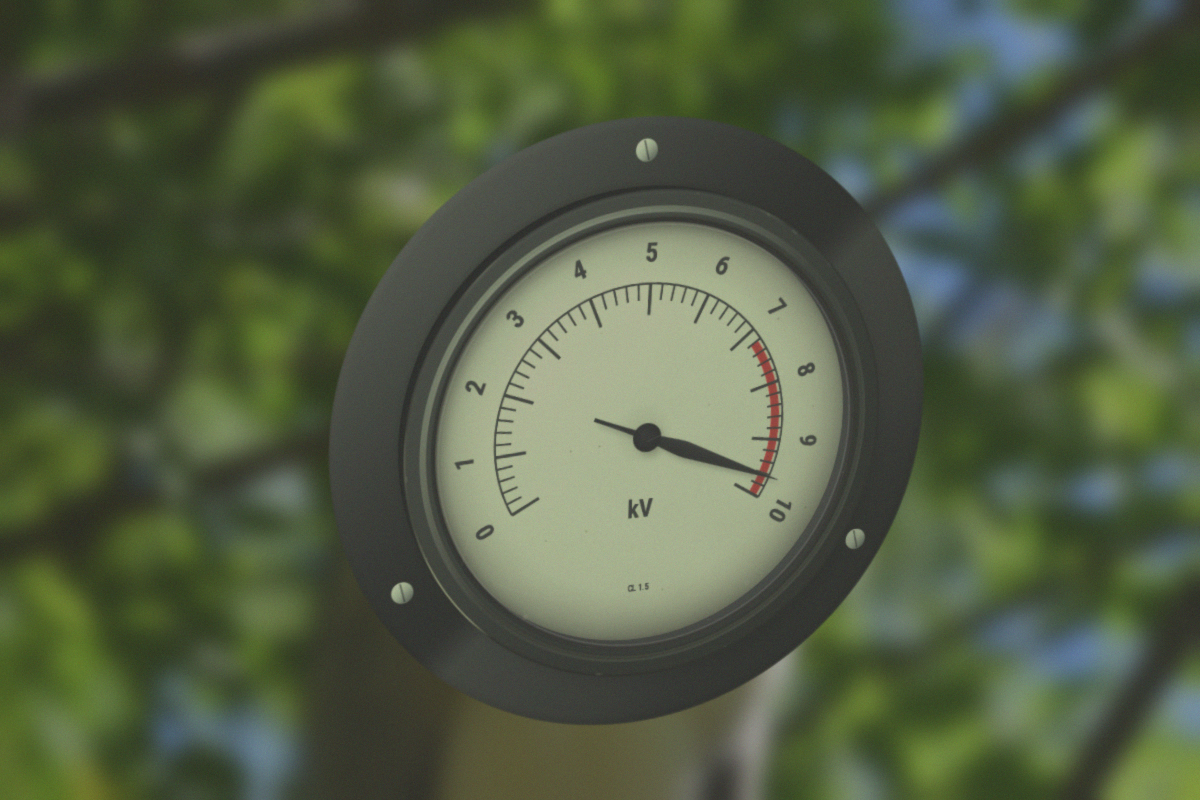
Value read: value=9.6 unit=kV
